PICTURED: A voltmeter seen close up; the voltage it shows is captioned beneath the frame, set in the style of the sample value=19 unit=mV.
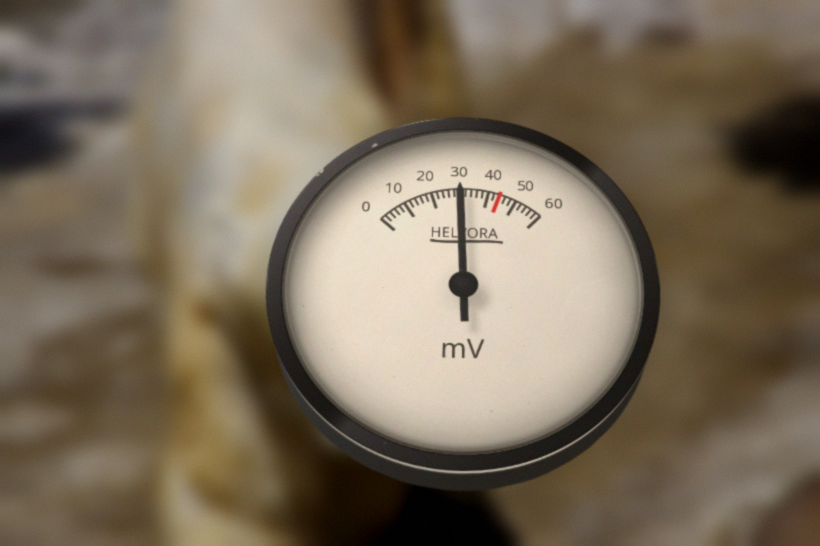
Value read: value=30 unit=mV
